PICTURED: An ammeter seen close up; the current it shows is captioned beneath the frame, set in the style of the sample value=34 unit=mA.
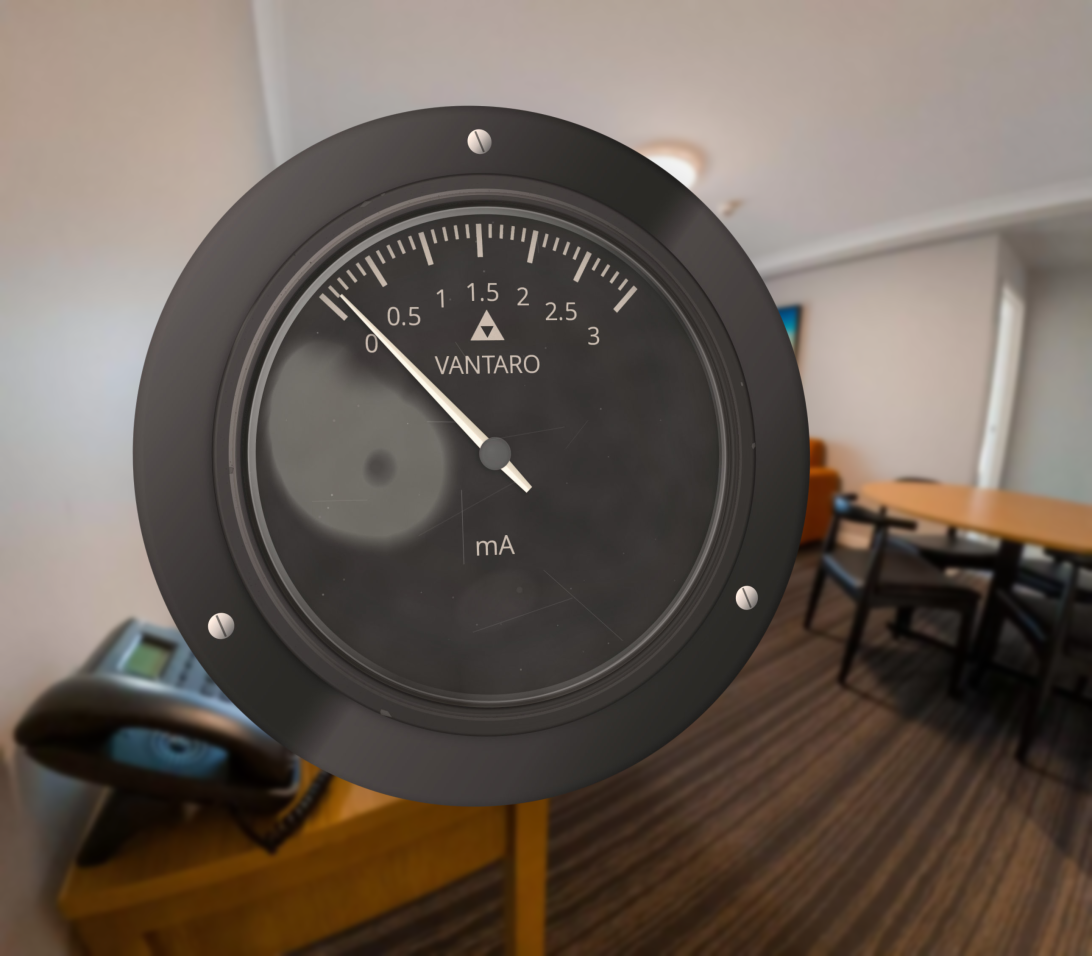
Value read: value=0.1 unit=mA
